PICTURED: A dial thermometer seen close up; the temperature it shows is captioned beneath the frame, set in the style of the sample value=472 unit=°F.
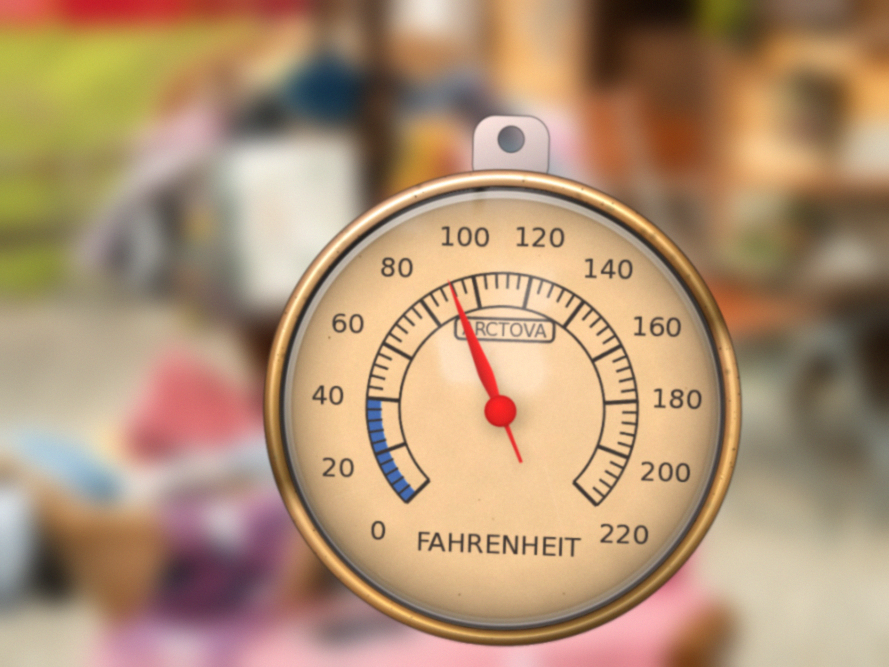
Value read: value=92 unit=°F
